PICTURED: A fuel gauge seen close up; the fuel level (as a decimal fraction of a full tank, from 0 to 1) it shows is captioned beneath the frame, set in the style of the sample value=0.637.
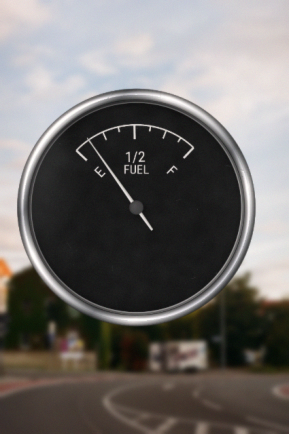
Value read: value=0.125
